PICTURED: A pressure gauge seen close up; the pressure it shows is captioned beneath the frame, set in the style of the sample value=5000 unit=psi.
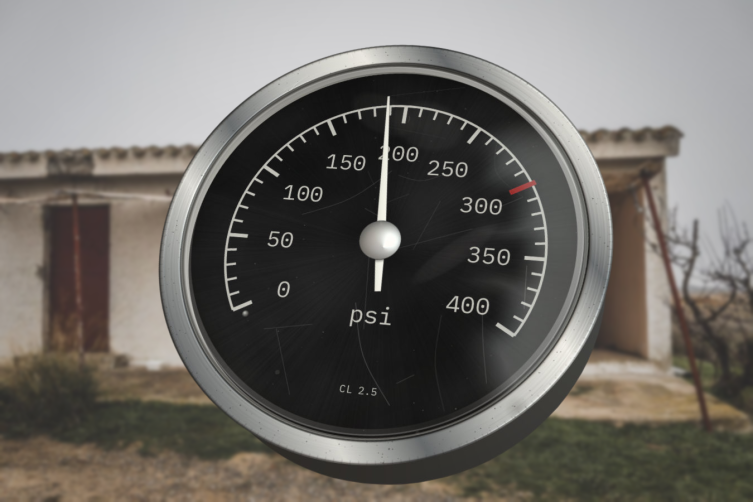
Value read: value=190 unit=psi
